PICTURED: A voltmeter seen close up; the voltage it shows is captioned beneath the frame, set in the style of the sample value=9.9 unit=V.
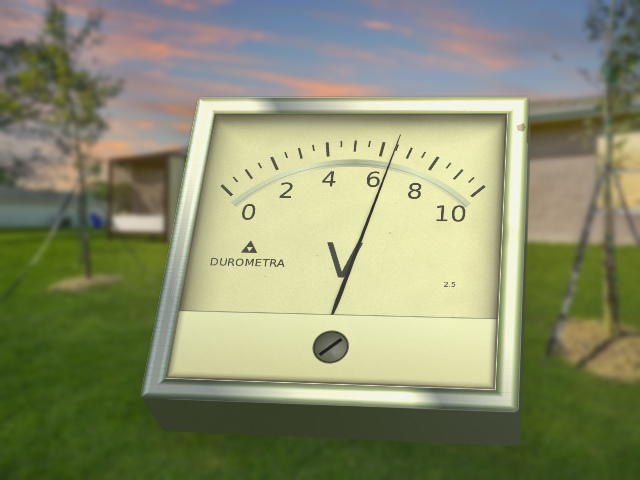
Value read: value=6.5 unit=V
